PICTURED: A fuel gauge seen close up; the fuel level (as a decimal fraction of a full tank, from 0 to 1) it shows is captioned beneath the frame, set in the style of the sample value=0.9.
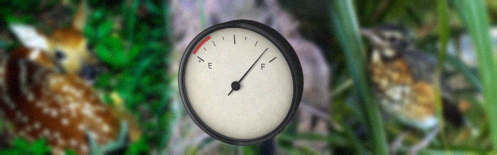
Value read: value=0.875
